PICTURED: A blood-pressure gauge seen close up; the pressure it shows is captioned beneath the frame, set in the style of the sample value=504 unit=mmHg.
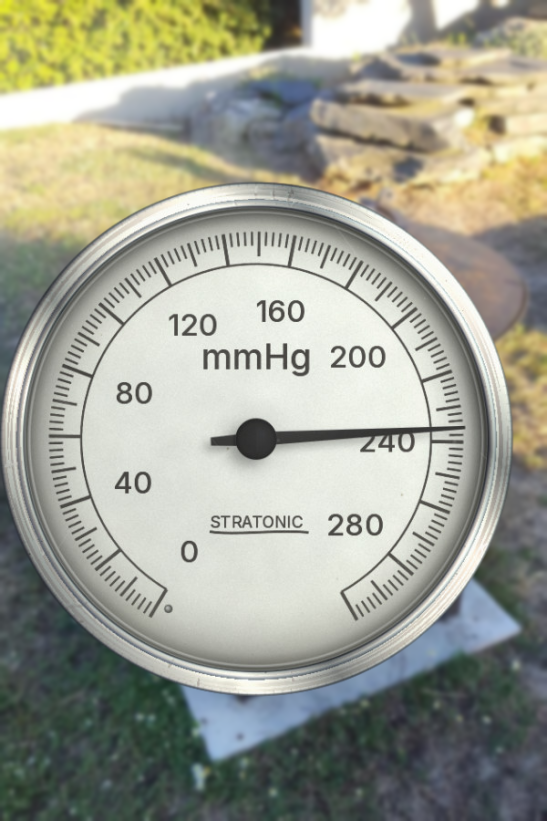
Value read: value=236 unit=mmHg
